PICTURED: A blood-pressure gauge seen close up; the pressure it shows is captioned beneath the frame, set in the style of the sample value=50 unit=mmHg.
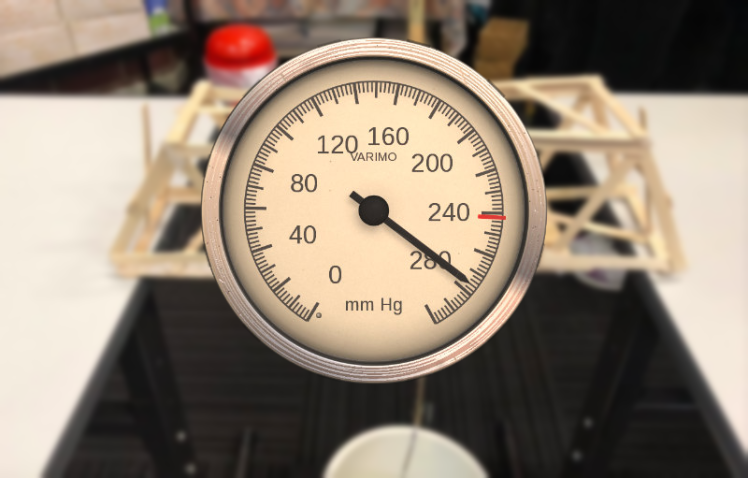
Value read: value=276 unit=mmHg
